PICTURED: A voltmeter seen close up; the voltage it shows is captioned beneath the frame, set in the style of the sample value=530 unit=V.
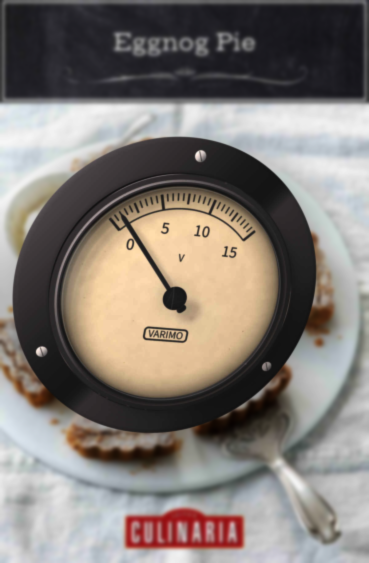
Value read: value=1 unit=V
